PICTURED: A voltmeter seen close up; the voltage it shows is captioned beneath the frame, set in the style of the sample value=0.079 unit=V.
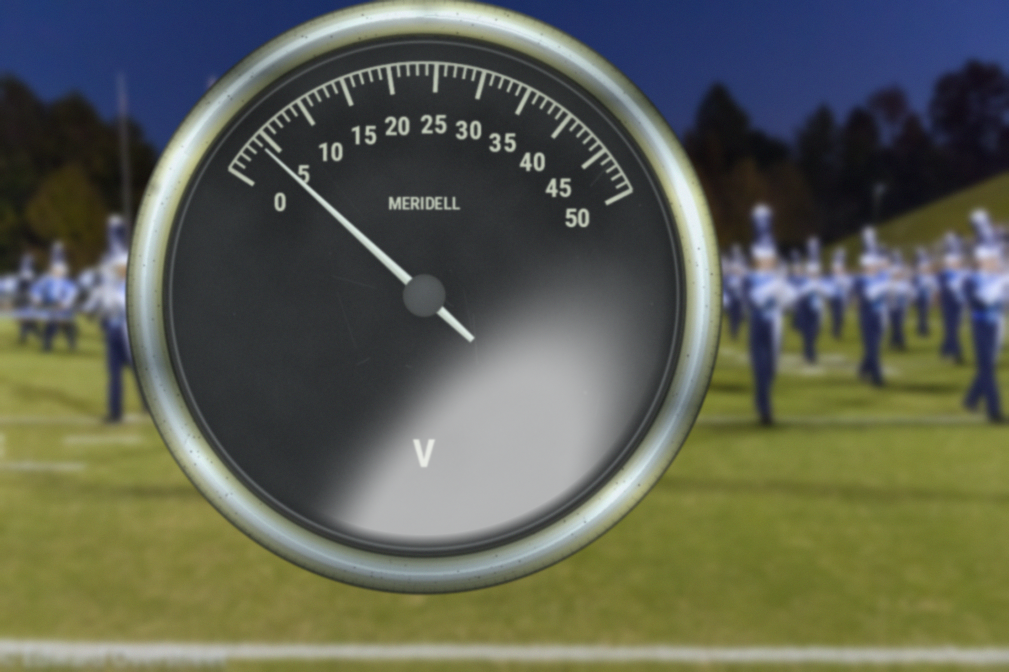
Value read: value=4 unit=V
